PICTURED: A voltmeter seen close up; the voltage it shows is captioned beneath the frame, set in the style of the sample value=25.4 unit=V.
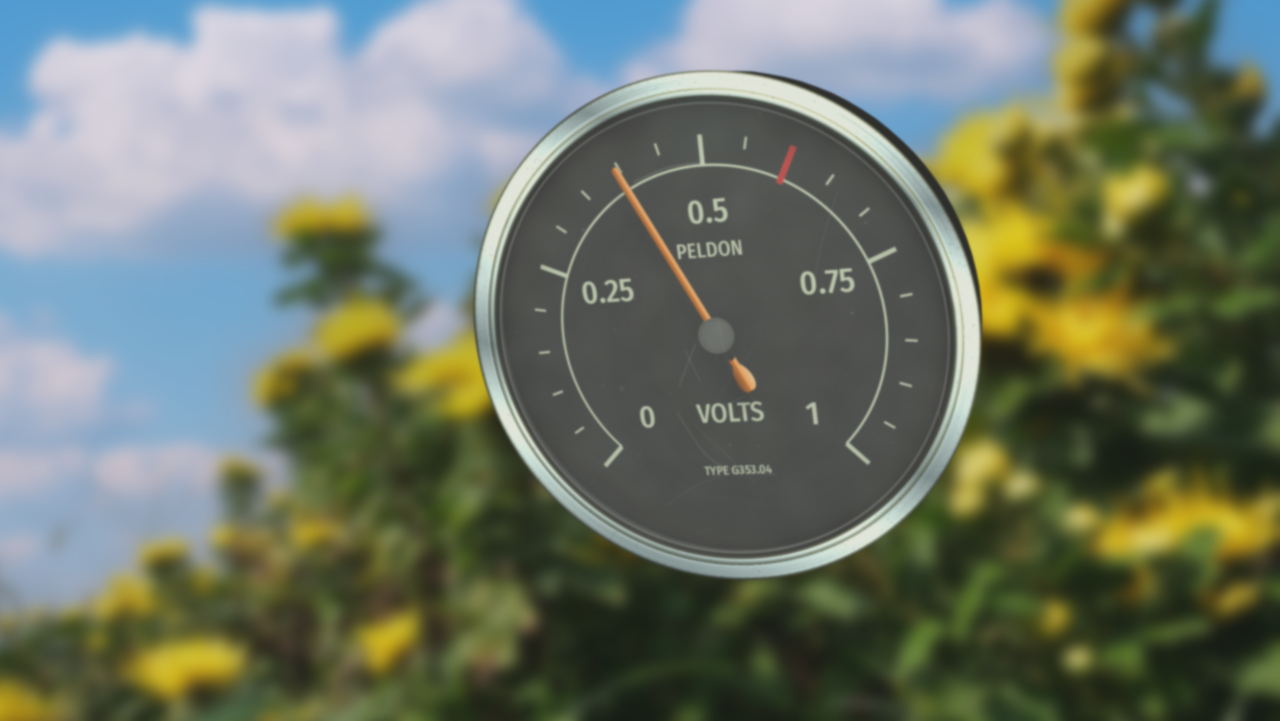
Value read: value=0.4 unit=V
